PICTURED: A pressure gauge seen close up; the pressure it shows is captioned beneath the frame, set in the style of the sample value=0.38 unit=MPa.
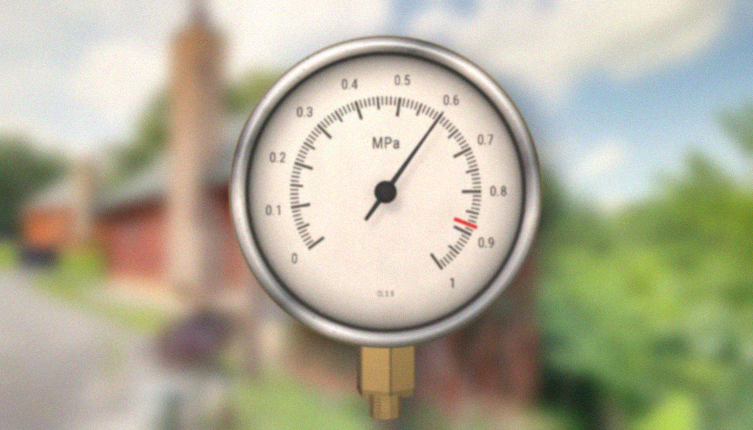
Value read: value=0.6 unit=MPa
